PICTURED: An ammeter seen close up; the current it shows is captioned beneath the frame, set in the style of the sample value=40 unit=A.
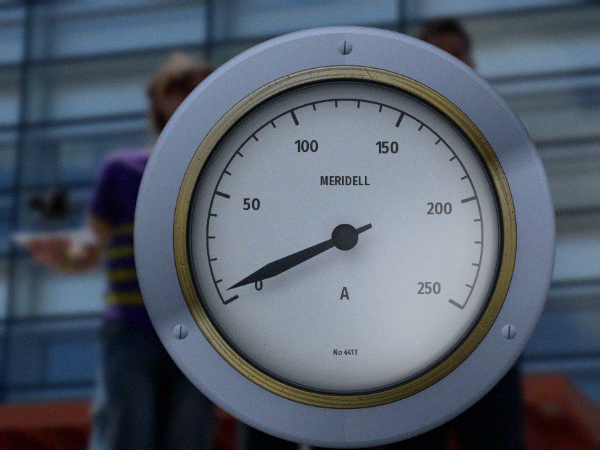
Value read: value=5 unit=A
